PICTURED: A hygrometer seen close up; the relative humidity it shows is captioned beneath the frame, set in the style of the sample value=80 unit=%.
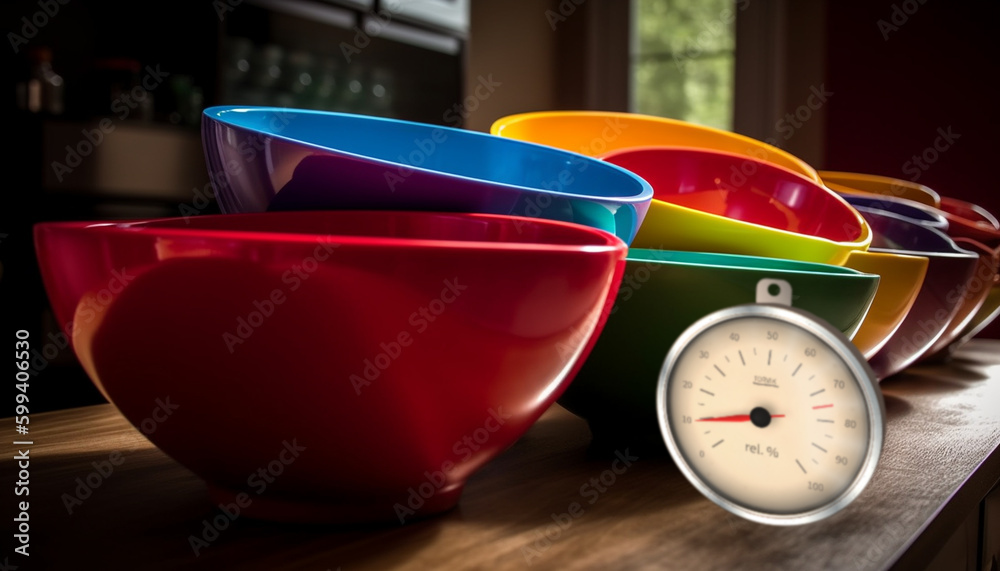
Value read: value=10 unit=%
